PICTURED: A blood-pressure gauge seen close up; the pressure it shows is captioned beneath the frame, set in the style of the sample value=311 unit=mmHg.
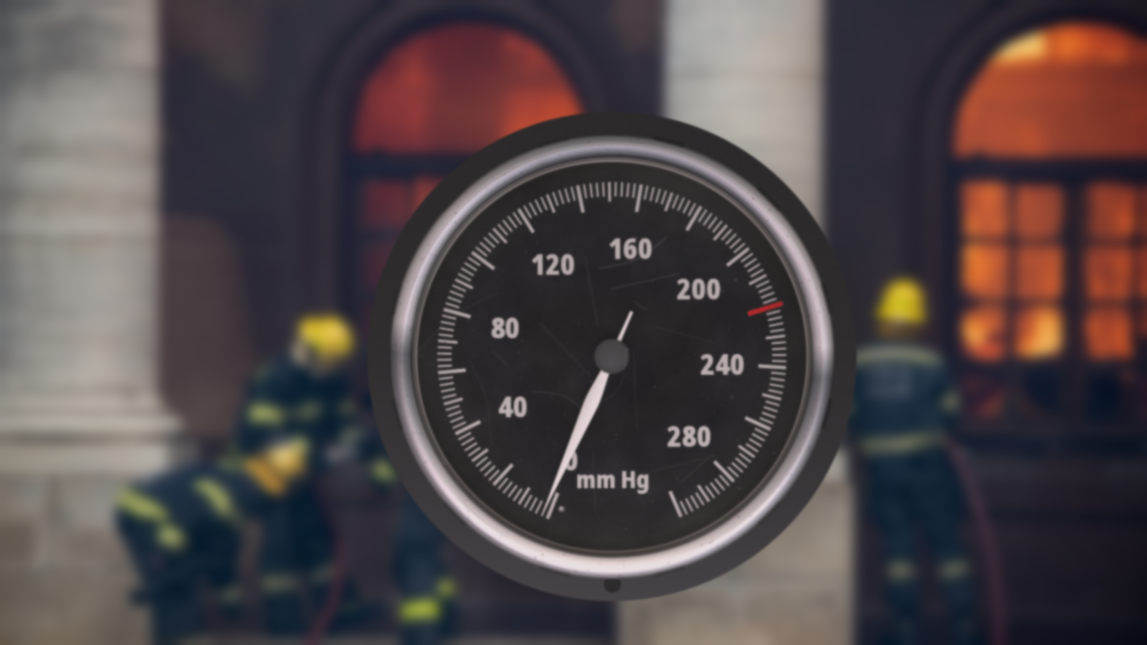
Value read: value=2 unit=mmHg
